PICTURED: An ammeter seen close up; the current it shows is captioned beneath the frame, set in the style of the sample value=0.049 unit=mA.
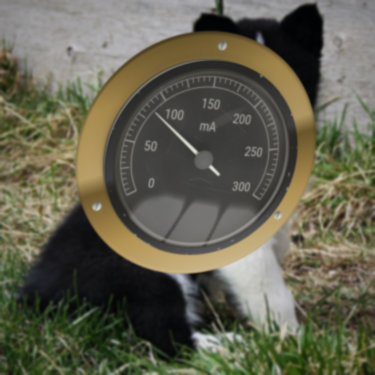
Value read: value=85 unit=mA
